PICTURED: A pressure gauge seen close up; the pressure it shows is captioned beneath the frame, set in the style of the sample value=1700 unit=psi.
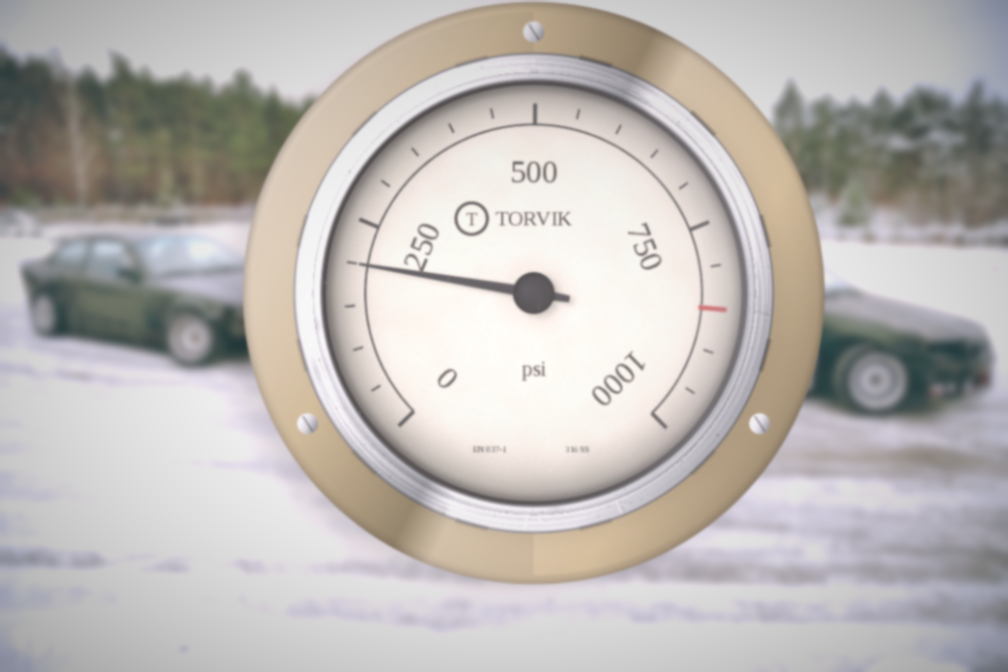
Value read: value=200 unit=psi
